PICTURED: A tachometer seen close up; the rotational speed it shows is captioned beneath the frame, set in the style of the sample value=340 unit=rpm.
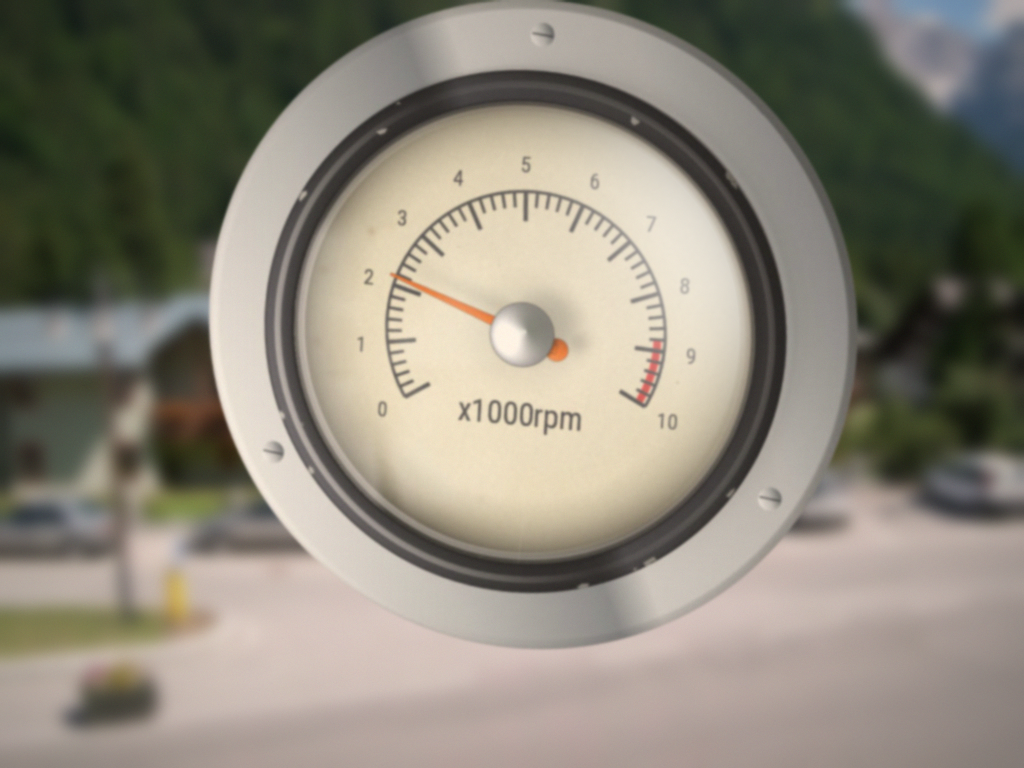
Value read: value=2200 unit=rpm
